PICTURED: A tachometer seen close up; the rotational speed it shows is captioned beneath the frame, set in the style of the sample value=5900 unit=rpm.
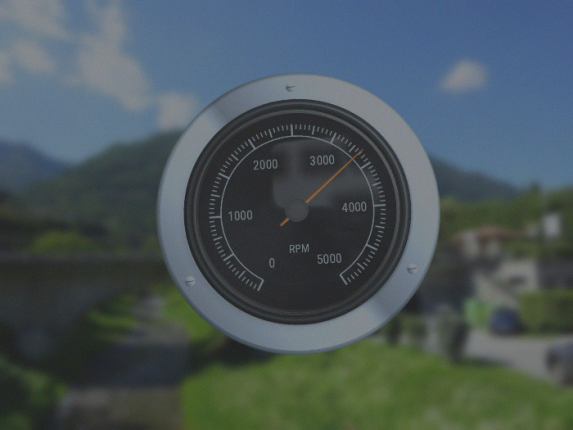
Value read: value=3350 unit=rpm
